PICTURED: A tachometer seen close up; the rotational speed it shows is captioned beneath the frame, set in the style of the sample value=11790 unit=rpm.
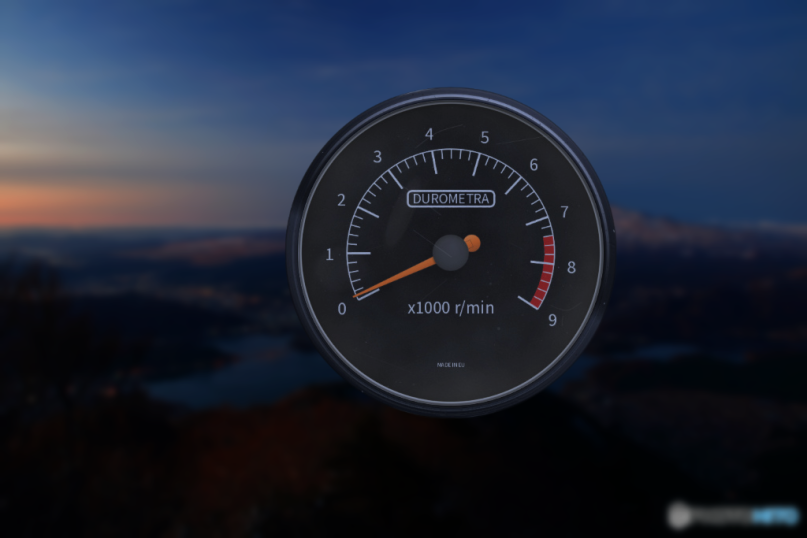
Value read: value=100 unit=rpm
